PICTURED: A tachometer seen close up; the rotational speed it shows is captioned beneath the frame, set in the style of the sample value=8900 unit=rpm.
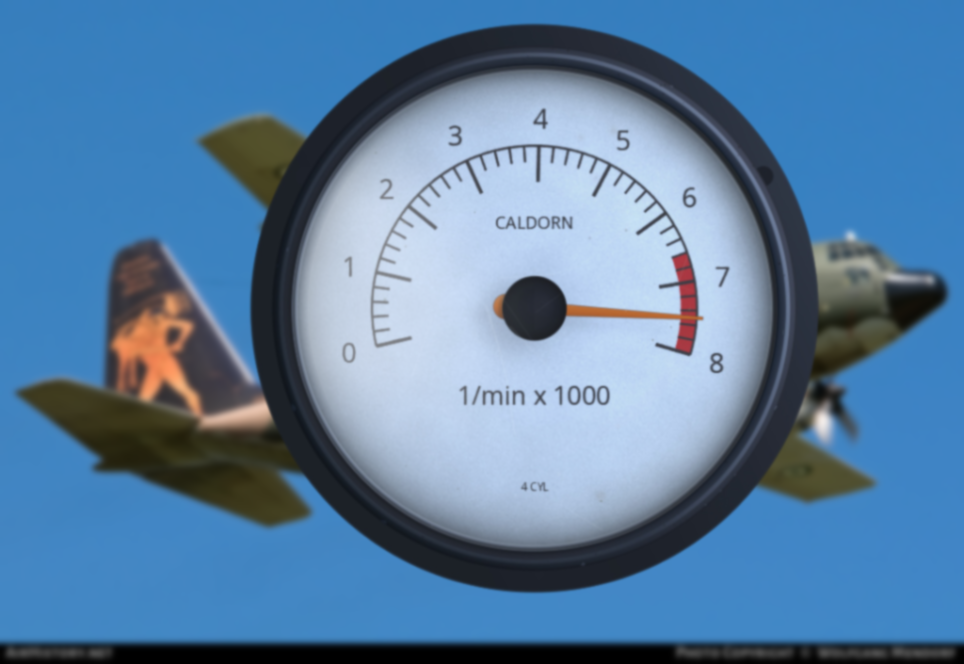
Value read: value=7500 unit=rpm
